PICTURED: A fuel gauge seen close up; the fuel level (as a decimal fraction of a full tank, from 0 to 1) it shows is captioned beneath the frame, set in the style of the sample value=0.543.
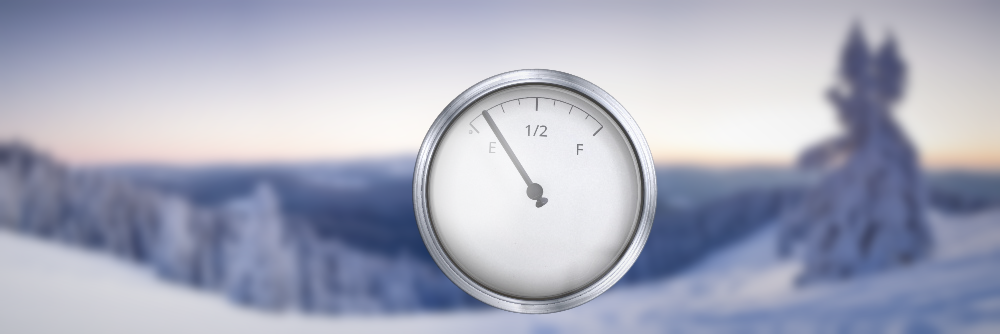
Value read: value=0.125
